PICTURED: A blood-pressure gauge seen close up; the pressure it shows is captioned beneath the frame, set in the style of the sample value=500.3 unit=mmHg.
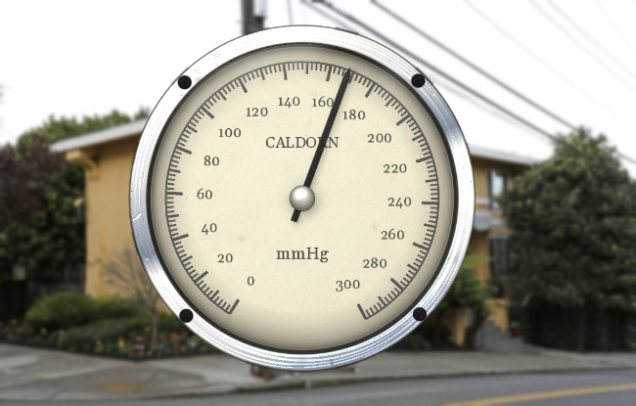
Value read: value=168 unit=mmHg
